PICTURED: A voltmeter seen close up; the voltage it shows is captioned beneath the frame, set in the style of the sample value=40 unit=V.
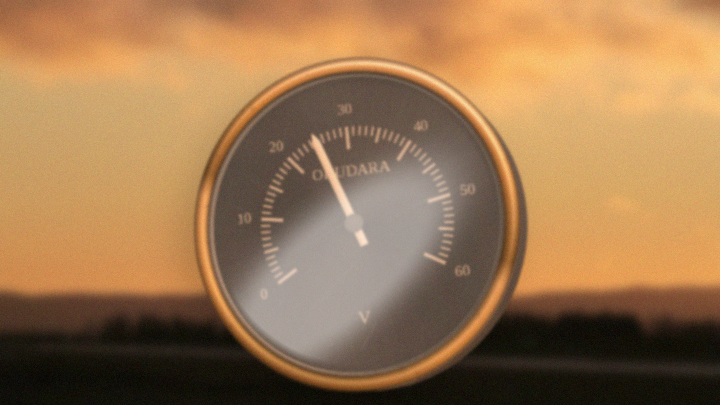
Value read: value=25 unit=V
